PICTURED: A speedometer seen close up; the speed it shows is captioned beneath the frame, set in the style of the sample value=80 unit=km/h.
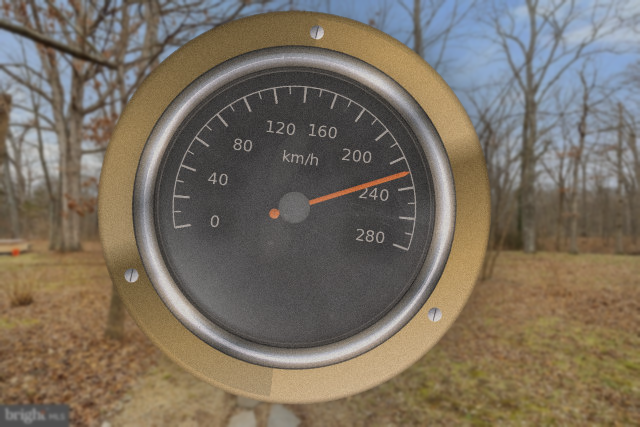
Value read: value=230 unit=km/h
